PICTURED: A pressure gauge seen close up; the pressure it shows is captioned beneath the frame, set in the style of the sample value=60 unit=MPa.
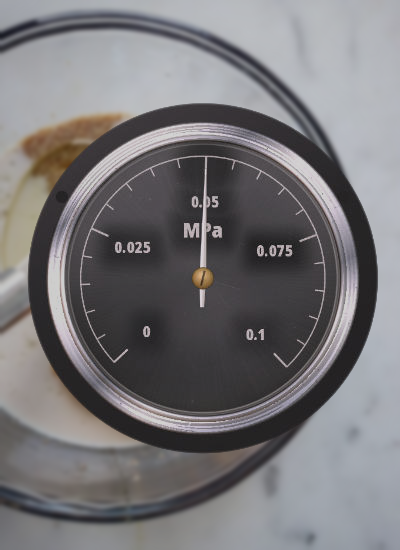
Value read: value=0.05 unit=MPa
